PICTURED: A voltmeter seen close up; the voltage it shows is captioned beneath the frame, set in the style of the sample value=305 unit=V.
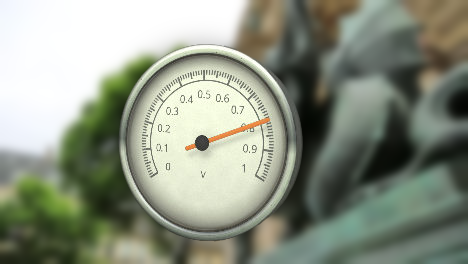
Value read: value=0.8 unit=V
